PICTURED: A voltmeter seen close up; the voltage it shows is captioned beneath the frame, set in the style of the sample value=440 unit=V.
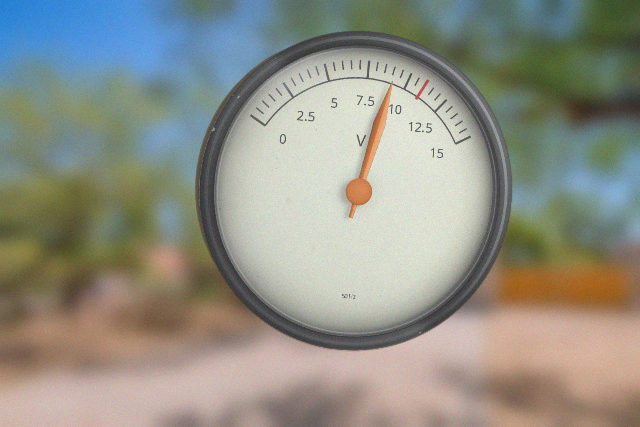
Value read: value=9 unit=V
